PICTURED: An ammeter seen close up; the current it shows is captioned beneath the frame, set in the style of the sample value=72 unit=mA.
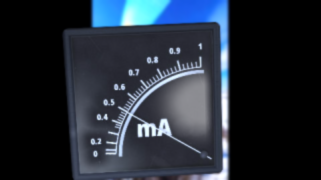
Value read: value=0.5 unit=mA
